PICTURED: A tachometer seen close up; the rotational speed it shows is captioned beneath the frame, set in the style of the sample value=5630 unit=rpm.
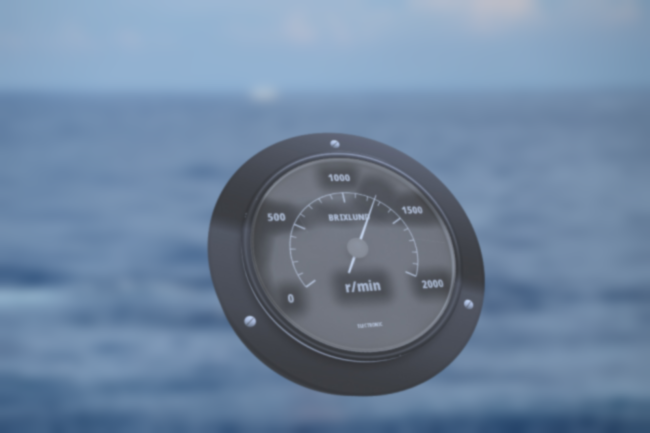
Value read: value=1250 unit=rpm
